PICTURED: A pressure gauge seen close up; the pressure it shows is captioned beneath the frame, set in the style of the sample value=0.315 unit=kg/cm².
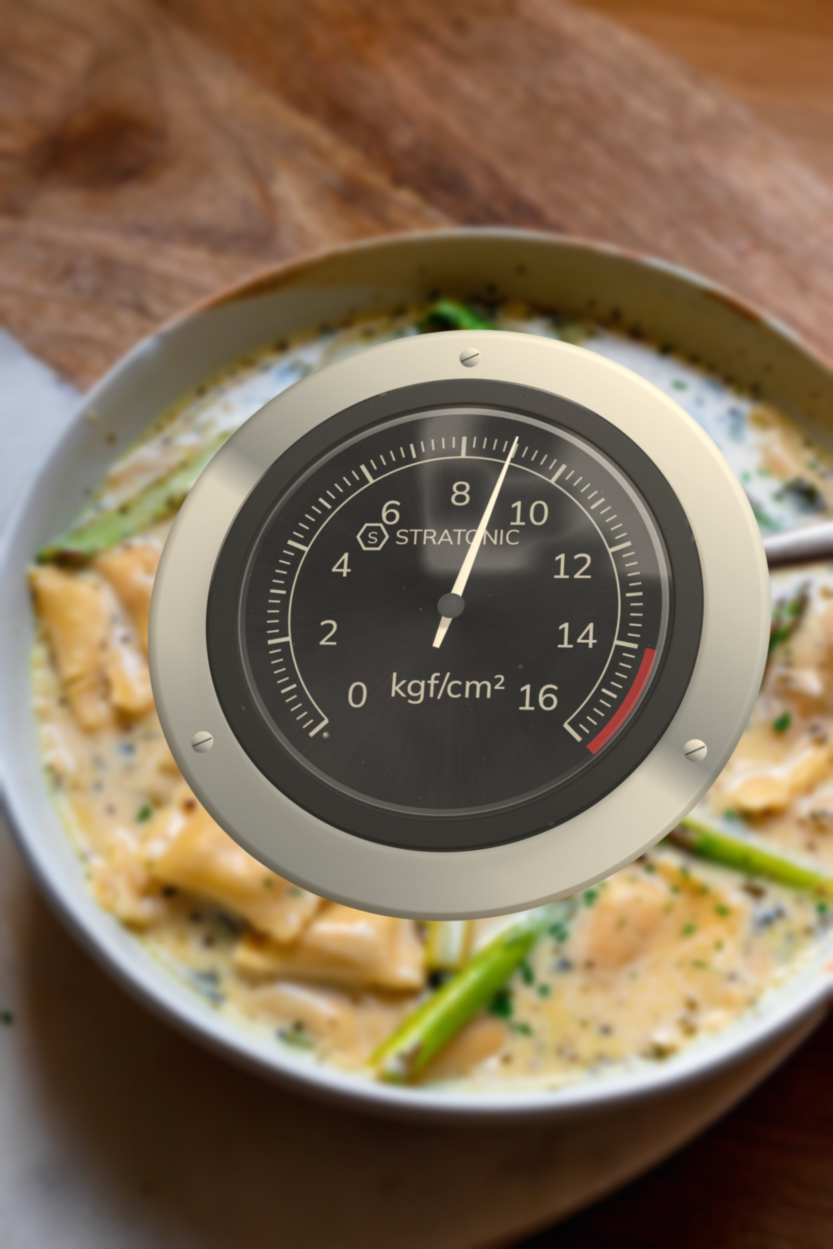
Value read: value=9 unit=kg/cm²
